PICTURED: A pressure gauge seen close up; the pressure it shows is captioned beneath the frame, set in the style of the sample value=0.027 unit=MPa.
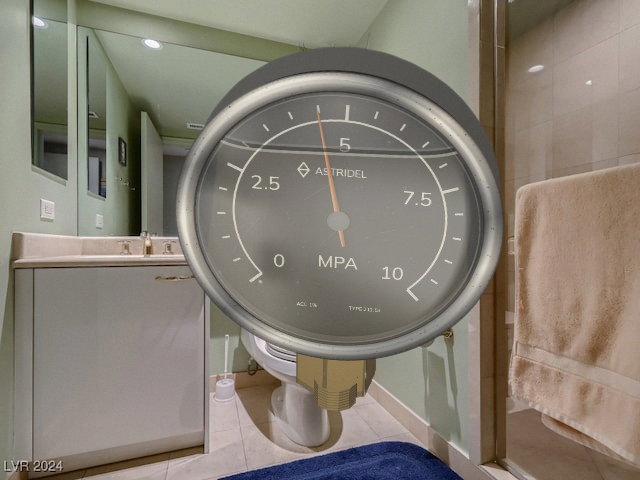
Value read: value=4.5 unit=MPa
